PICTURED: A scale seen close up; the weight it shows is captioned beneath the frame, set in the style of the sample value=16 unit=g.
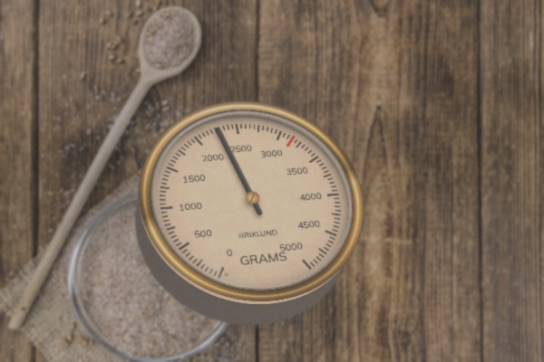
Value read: value=2250 unit=g
